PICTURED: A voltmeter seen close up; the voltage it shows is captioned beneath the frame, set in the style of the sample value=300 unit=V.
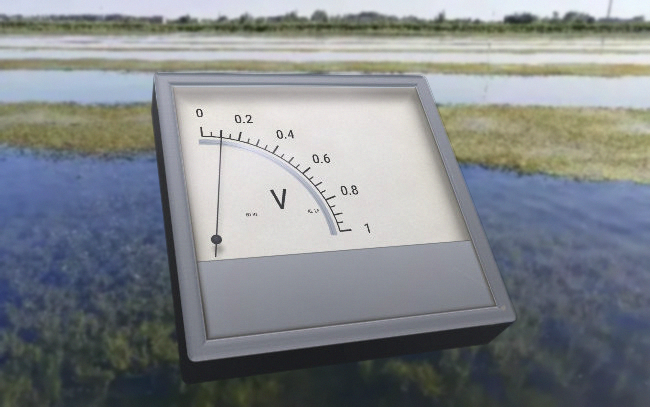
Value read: value=0.1 unit=V
